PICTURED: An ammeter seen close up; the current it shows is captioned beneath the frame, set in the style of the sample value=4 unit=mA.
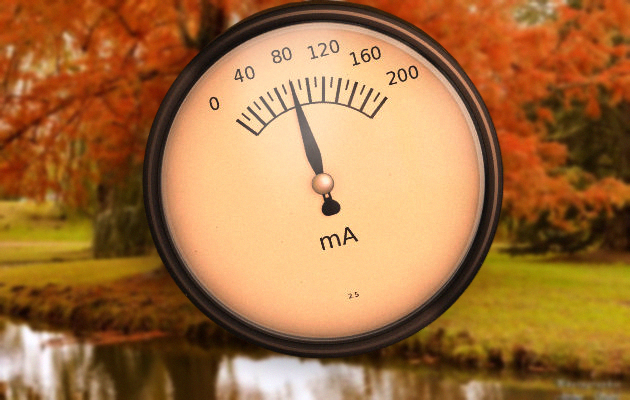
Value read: value=80 unit=mA
